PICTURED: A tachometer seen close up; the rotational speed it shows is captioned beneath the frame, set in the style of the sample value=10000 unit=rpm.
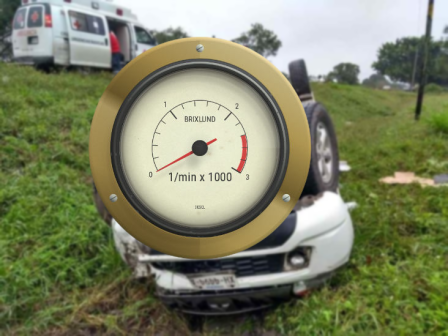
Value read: value=0 unit=rpm
